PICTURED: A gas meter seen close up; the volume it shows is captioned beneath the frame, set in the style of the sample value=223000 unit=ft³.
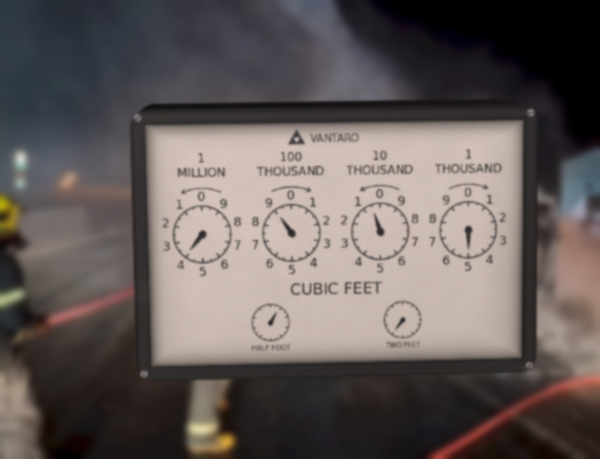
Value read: value=390500 unit=ft³
